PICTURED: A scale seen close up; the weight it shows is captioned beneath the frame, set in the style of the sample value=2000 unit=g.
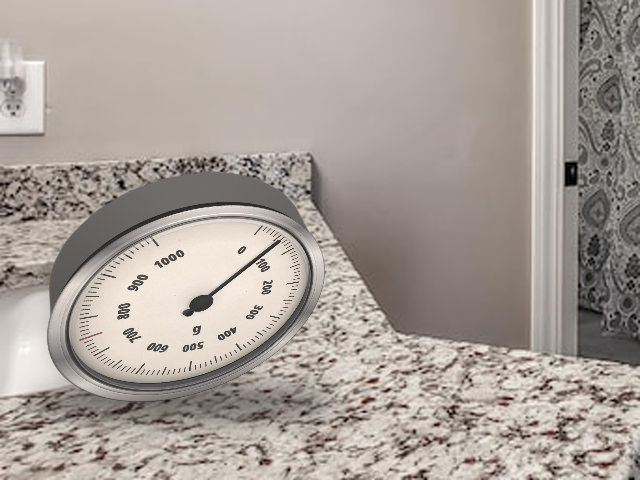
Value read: value=50 unit=g
